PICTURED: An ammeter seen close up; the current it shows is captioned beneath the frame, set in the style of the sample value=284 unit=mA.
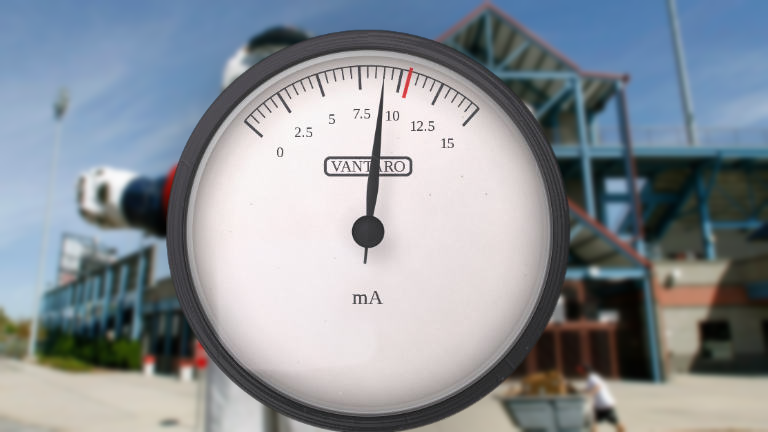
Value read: value=9 unit=mA
